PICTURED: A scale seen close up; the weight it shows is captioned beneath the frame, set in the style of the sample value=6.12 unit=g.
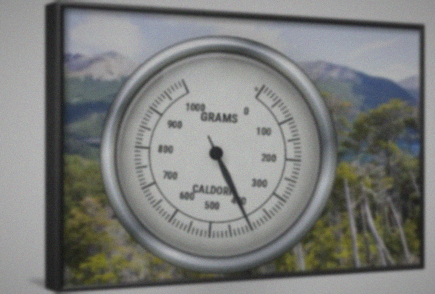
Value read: value=400 unit=g
